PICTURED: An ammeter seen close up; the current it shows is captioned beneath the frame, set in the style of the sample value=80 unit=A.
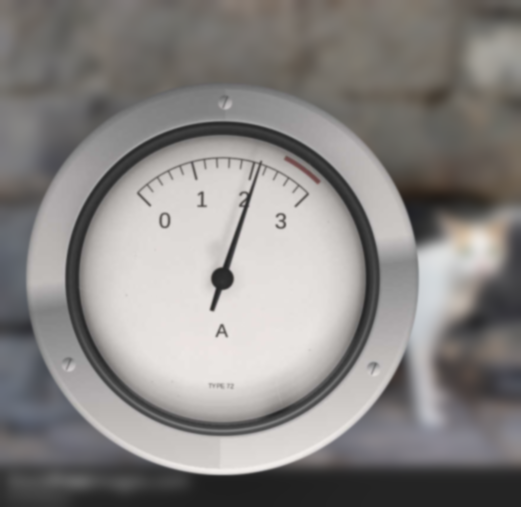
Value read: value=2.1 unit=A
